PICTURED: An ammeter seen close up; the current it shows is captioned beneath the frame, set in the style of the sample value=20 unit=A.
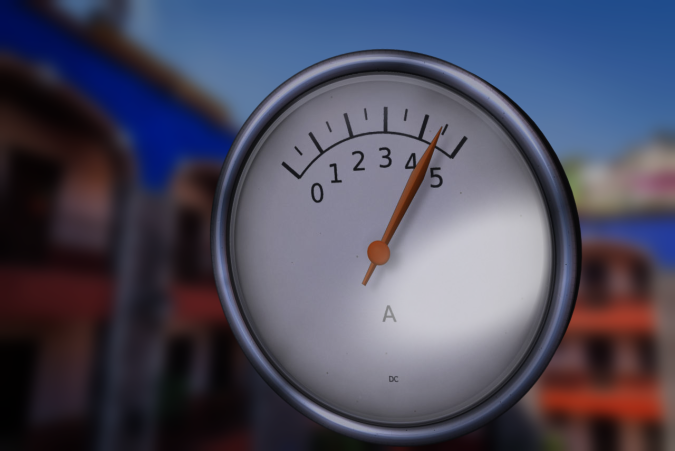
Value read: value=4.5 unit=A
